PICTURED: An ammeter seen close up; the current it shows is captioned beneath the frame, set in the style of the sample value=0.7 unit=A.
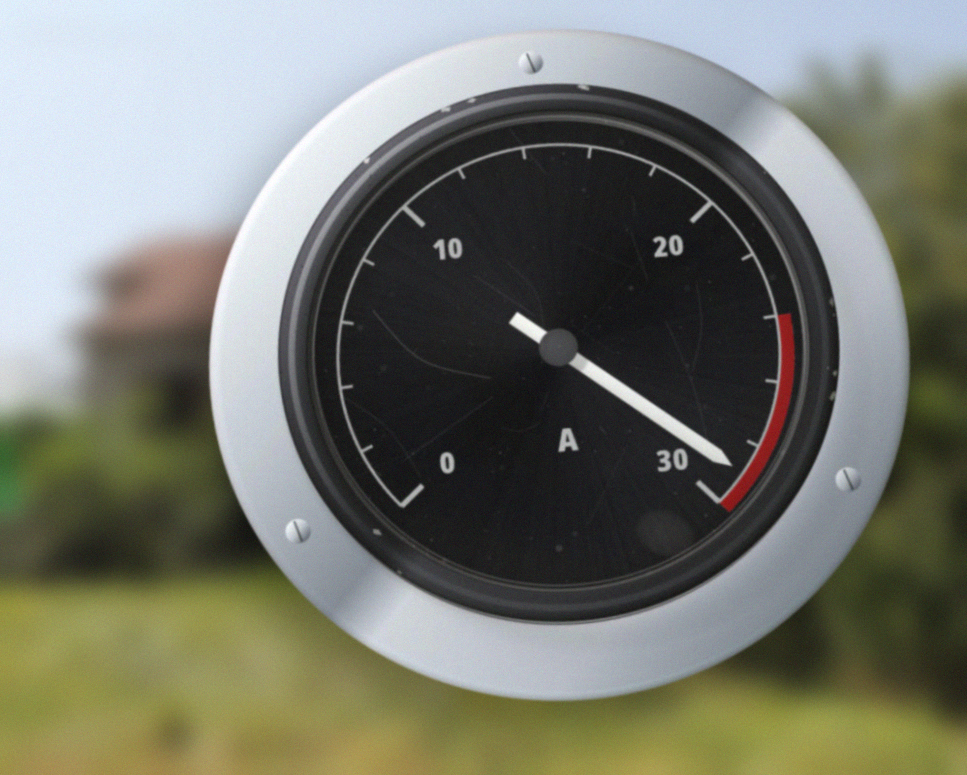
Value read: value=29 unit=A
